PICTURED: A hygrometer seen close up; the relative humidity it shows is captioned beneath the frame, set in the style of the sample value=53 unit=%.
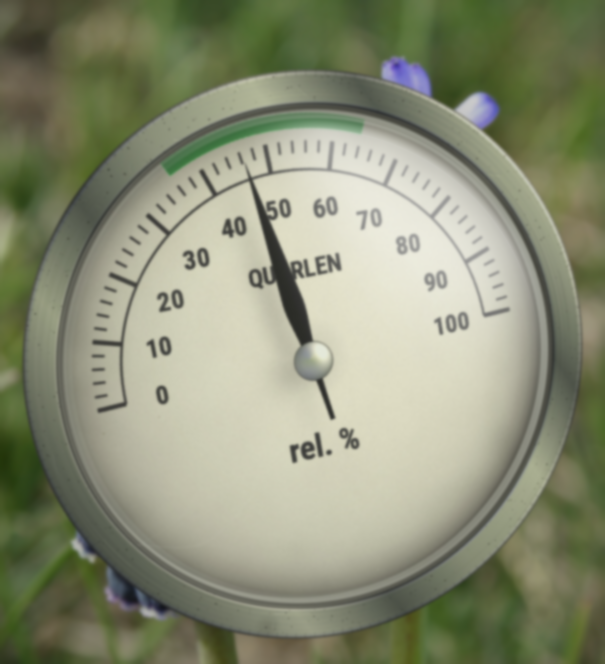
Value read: value=46 unit=%
